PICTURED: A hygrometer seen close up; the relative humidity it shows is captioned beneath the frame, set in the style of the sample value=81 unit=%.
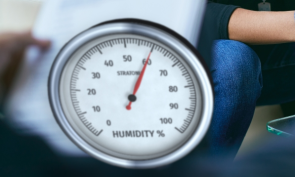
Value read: value=60 unit=%
